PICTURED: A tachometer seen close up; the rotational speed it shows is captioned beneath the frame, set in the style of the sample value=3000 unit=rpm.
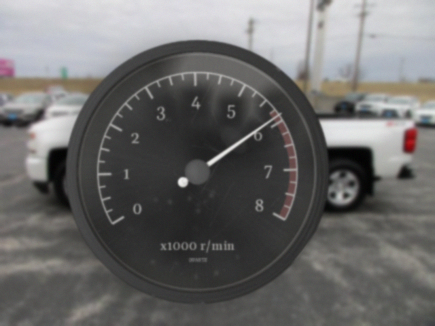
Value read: value=5875 unit=rpm
